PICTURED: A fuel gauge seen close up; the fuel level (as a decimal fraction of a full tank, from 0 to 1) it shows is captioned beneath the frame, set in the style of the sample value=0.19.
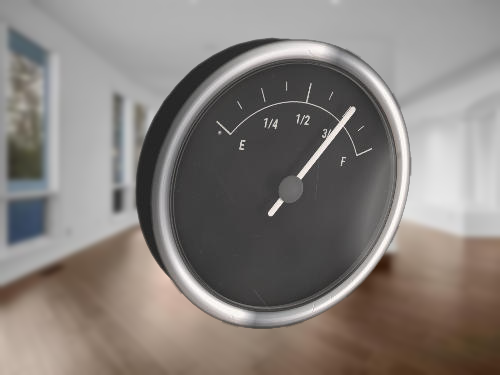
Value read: value=0.75
